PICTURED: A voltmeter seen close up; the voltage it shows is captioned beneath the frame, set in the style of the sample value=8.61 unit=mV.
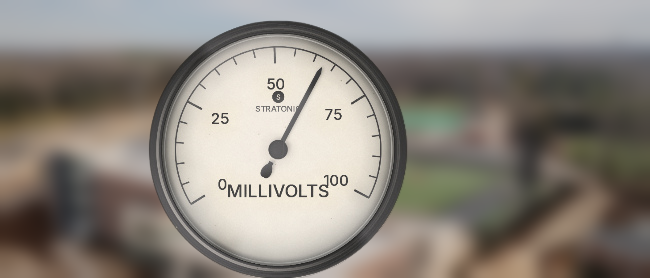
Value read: value=62.5 unit=mV
